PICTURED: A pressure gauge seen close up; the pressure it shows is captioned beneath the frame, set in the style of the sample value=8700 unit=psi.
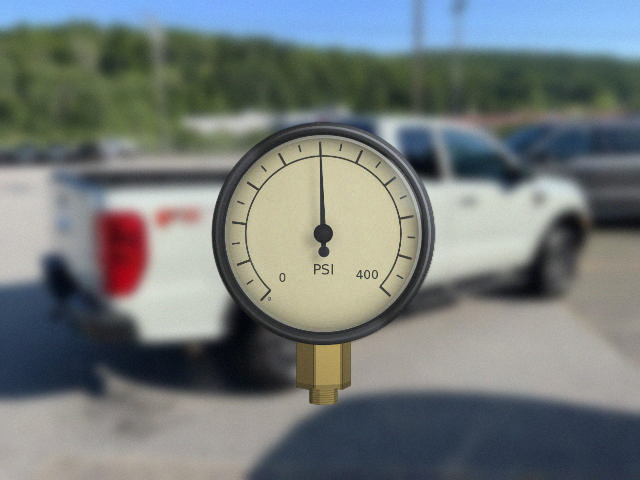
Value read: value=200 unit=psi
